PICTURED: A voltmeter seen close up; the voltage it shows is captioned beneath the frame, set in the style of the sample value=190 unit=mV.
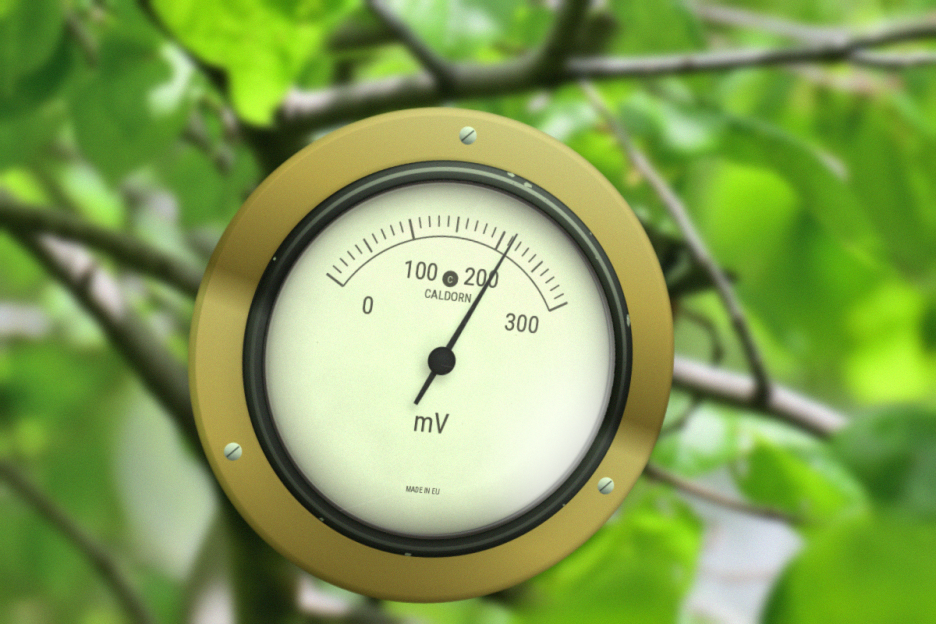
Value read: value=210 unit=mV
